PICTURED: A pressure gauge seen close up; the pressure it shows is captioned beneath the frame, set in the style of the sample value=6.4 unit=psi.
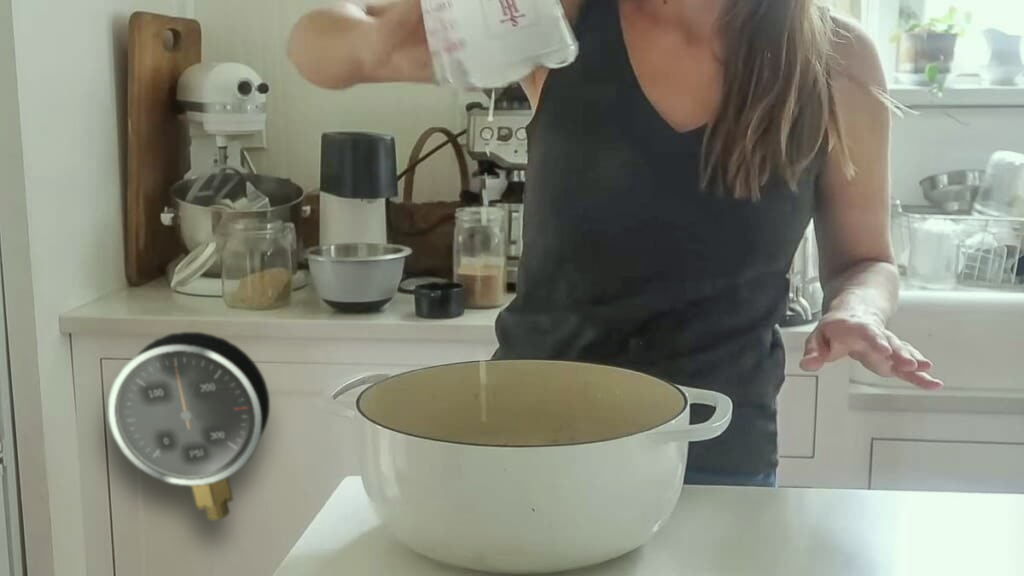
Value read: value=150 unit=psi
